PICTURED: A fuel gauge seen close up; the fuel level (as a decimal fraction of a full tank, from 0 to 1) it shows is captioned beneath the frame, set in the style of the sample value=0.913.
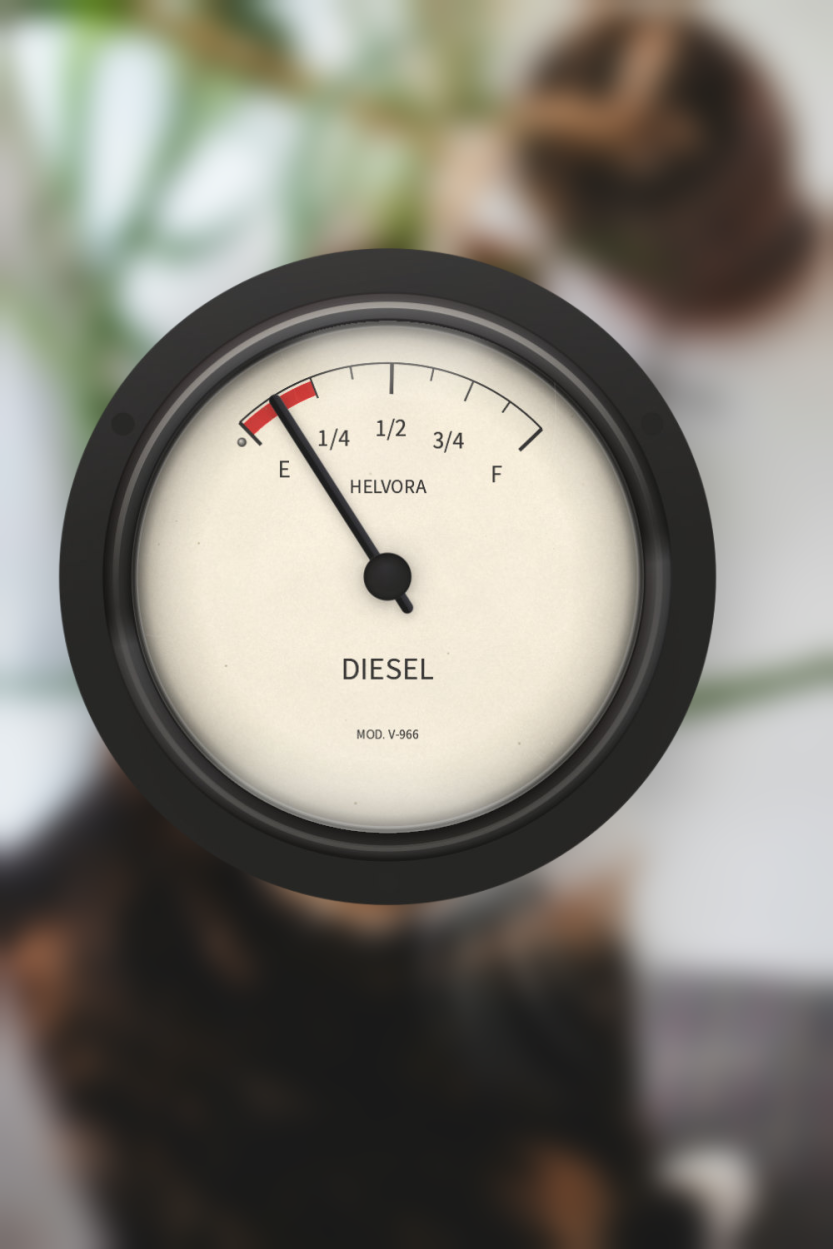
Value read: value=0.125
